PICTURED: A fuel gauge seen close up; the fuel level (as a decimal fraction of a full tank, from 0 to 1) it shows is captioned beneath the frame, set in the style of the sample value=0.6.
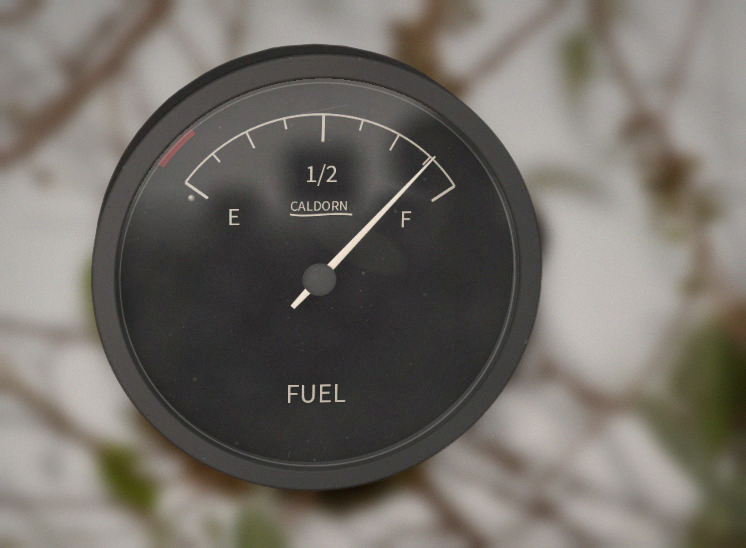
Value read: value=0.875
